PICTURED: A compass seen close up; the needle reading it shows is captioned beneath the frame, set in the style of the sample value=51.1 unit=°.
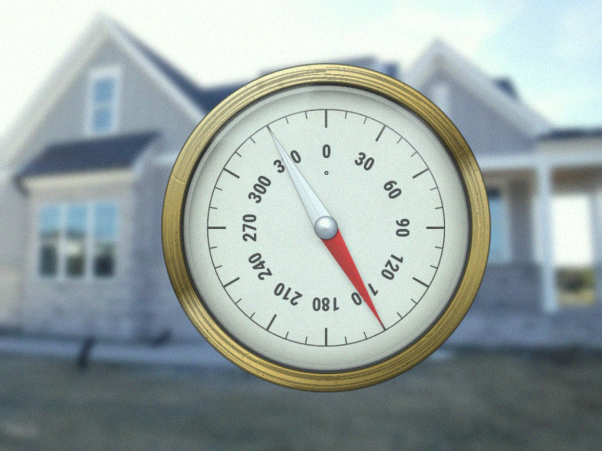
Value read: value=150 unit=°
